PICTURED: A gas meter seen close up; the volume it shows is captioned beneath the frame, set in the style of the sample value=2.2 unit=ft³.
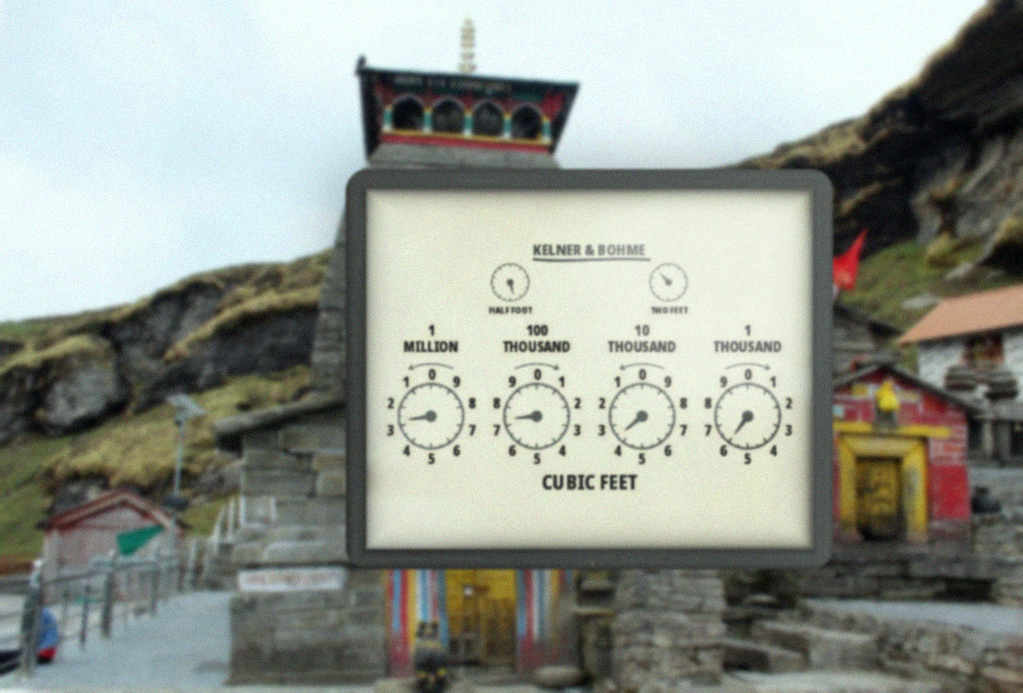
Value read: value=273600 unit=ft³
